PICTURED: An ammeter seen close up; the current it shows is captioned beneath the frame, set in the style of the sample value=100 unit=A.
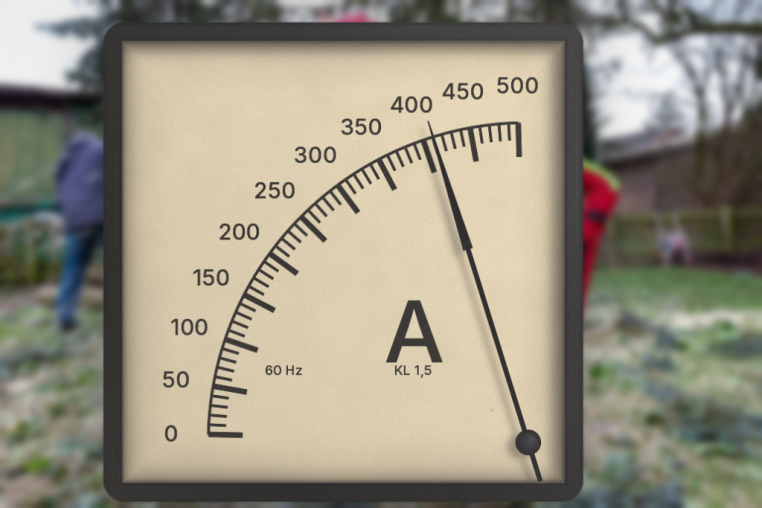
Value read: value=410 unit=A
